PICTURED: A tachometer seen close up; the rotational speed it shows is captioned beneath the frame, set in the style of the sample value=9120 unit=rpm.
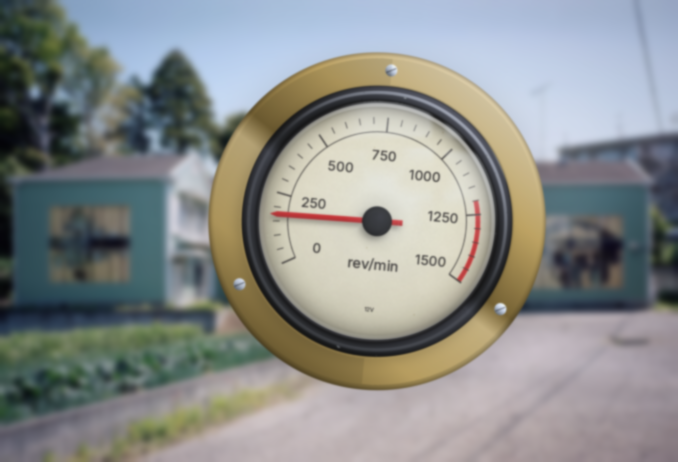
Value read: value=175 unit=rpm
